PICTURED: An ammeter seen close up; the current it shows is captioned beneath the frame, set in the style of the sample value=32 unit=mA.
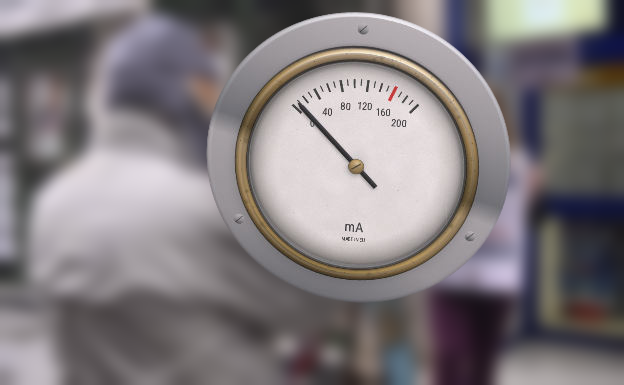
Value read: value=10 unit=mA
